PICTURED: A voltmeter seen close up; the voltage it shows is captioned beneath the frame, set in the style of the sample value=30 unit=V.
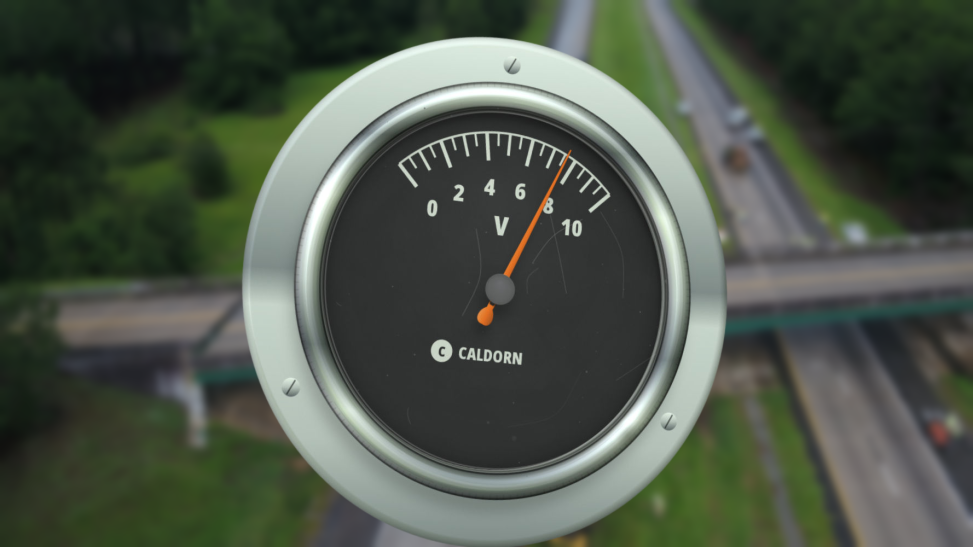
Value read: value=7.5 unit=V
